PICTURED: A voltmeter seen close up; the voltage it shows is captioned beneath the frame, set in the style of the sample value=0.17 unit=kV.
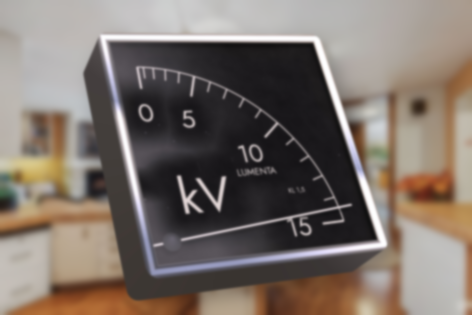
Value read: value=14.5 unit=kV
